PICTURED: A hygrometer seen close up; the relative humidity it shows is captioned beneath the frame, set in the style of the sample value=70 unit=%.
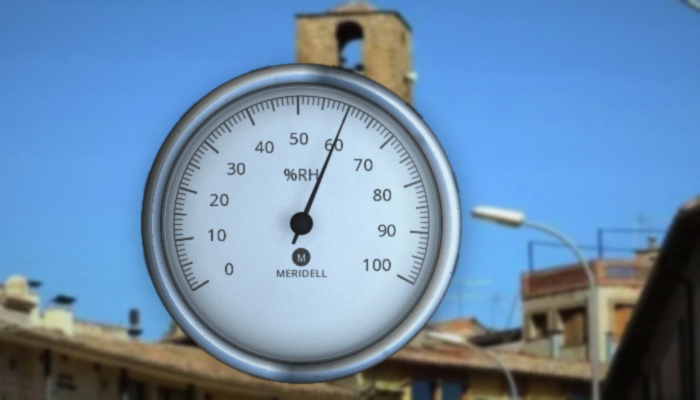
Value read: value=60 unit=%
